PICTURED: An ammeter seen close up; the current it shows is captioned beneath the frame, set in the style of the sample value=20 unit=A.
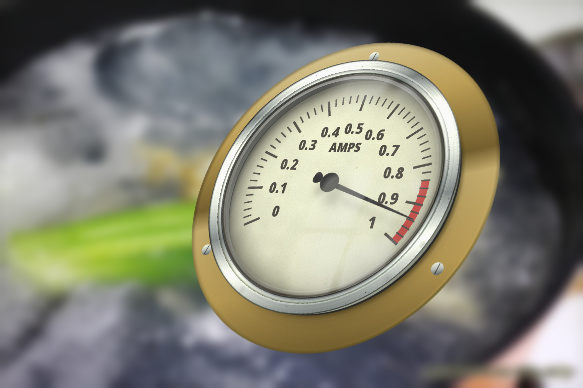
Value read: value=0.94 unit=A
